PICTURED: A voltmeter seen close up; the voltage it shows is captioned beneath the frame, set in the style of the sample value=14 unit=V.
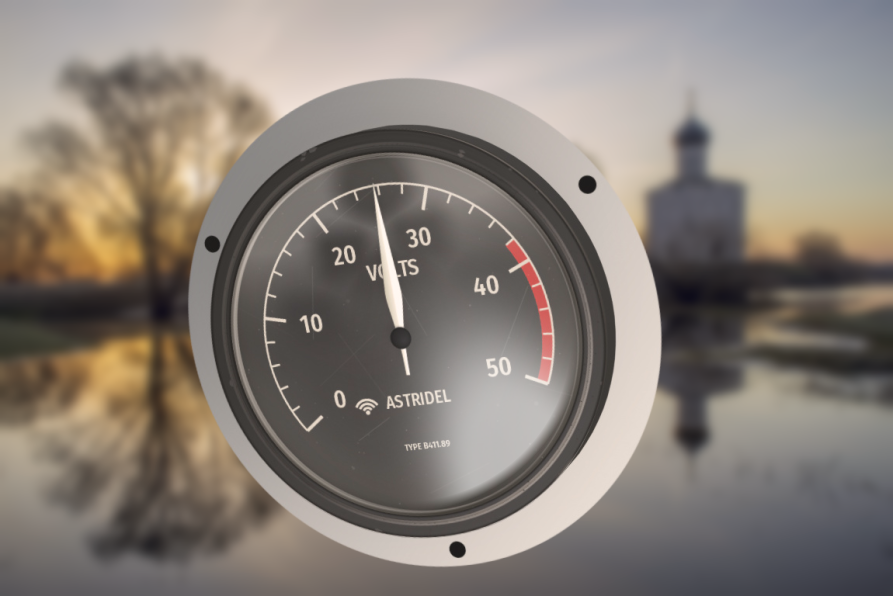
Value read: value=26 unit=V
